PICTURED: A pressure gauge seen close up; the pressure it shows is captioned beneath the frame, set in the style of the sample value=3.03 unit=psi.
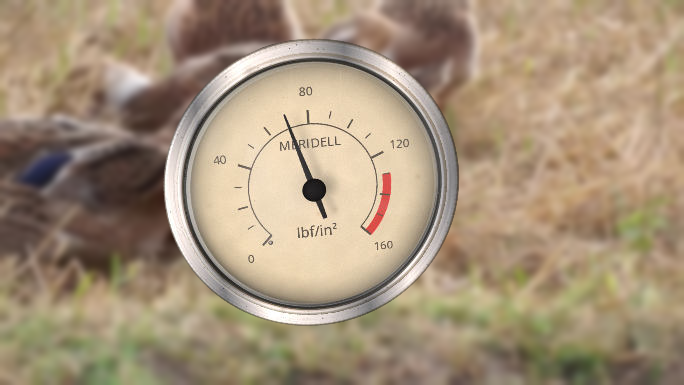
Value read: value=70 unit=psi
